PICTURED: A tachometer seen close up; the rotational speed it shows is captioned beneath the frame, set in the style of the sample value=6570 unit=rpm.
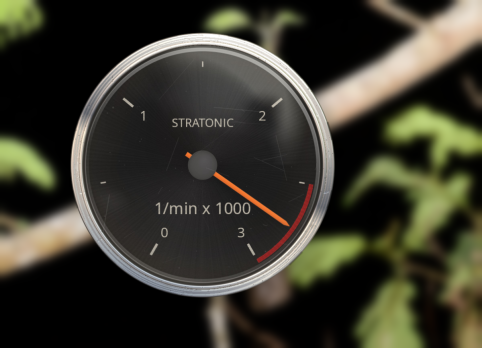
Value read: value=2750 unit=rpm
